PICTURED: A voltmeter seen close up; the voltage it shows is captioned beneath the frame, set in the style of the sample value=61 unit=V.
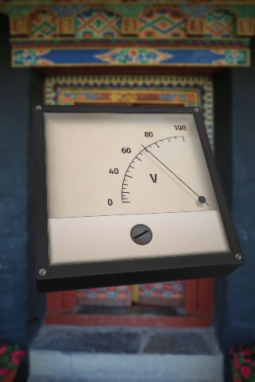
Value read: value=70 unit=V
